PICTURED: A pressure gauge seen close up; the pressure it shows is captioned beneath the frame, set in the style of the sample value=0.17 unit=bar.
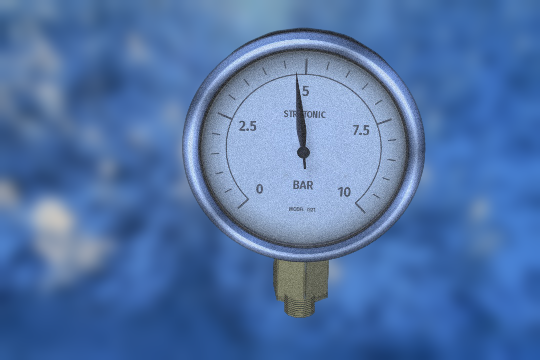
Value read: value=4.75 unit=bar
